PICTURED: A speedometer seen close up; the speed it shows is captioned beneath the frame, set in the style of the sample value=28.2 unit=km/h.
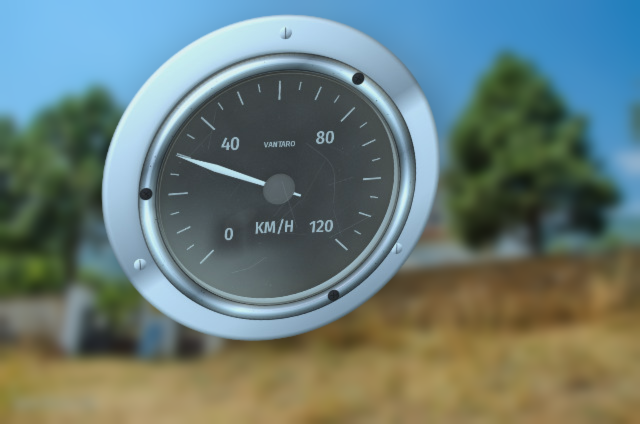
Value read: value=30 unit=km/h
